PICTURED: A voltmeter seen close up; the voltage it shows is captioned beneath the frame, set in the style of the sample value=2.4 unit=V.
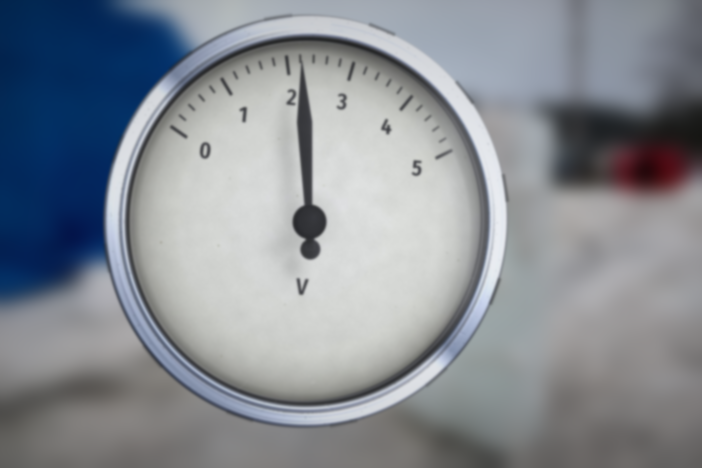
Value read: value=2.2 unit=V
